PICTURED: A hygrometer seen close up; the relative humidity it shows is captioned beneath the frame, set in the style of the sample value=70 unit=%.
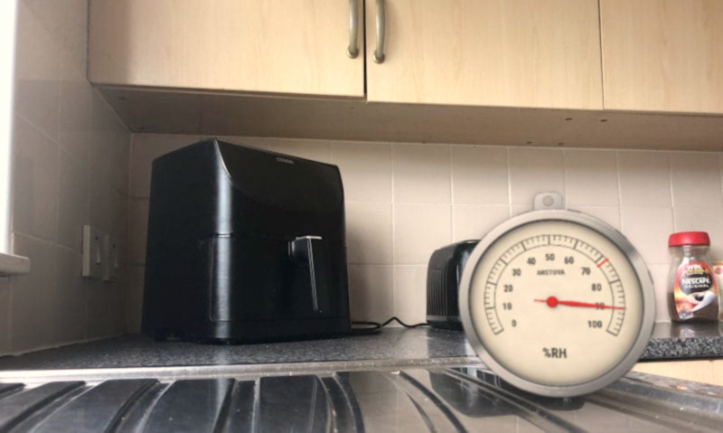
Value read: value=90 unit=%
